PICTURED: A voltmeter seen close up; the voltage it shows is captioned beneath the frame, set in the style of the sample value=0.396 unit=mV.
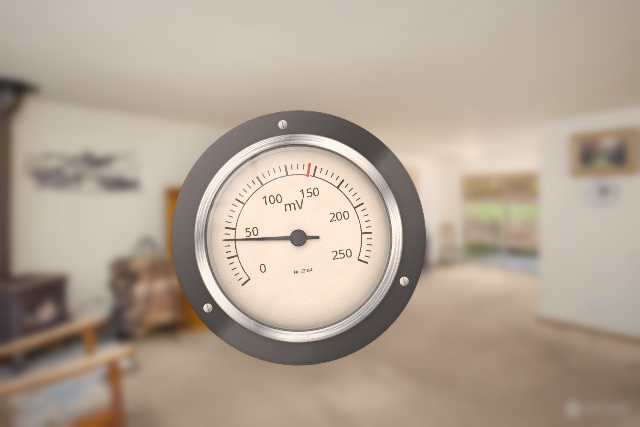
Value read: value=40 unit=mV
